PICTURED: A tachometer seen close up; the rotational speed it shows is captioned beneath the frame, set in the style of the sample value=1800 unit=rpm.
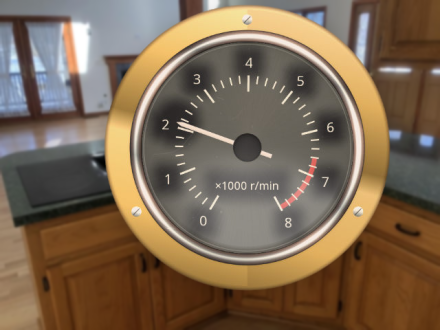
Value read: value=2100 unit=rpm
